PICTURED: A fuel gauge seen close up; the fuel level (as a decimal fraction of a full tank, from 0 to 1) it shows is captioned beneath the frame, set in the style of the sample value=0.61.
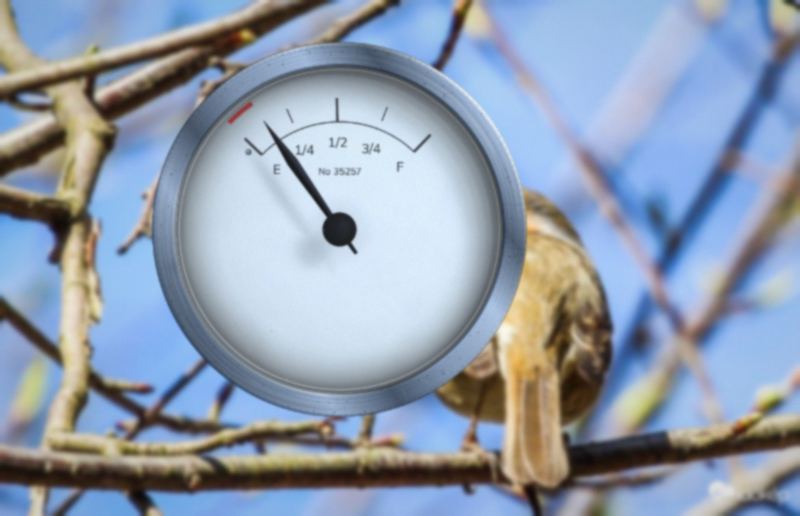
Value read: value=0.125
